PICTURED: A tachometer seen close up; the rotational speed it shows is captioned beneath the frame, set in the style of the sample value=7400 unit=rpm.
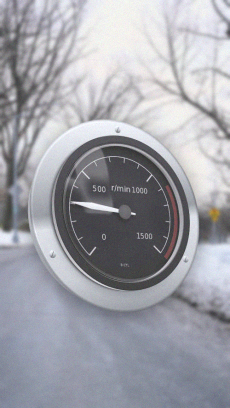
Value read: value=300 unit=rpm
